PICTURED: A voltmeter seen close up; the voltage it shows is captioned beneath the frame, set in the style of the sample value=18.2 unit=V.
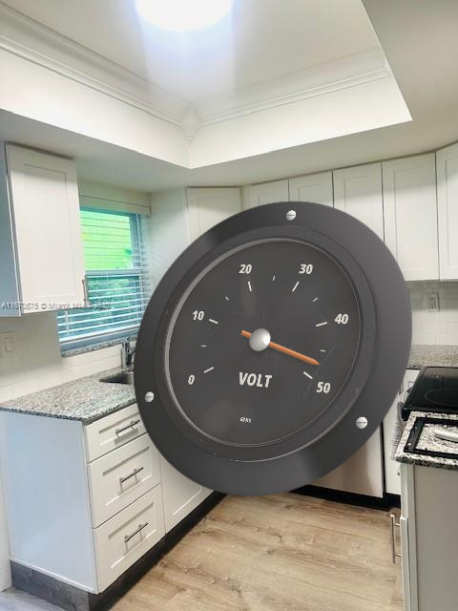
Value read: value=47.5 unit=V
